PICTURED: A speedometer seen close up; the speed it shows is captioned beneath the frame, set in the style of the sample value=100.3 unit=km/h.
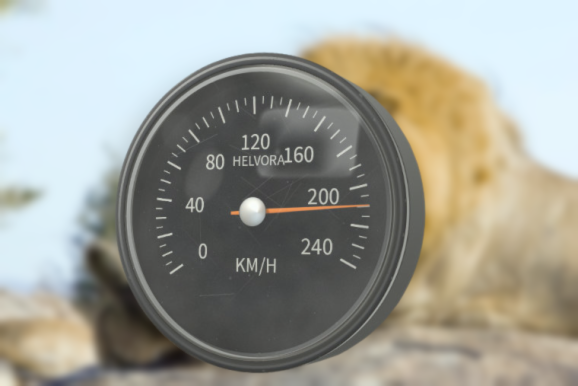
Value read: value=210 unit=km/h
